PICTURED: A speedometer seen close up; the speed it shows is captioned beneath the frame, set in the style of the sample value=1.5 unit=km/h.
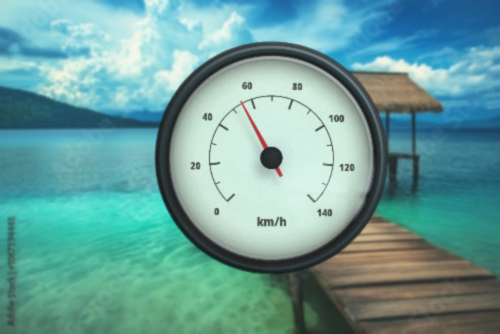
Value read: value=55 unit=km/h
